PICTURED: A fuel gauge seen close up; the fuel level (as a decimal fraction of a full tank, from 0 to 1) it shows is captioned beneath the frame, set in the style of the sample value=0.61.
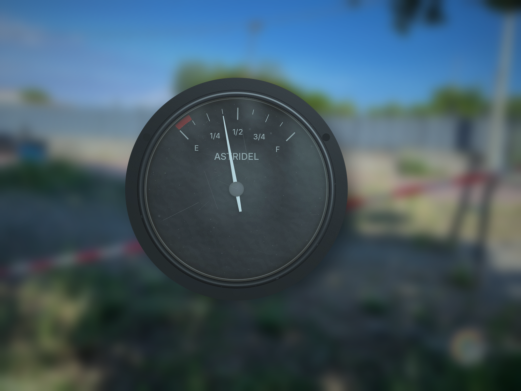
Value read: value=0.375
